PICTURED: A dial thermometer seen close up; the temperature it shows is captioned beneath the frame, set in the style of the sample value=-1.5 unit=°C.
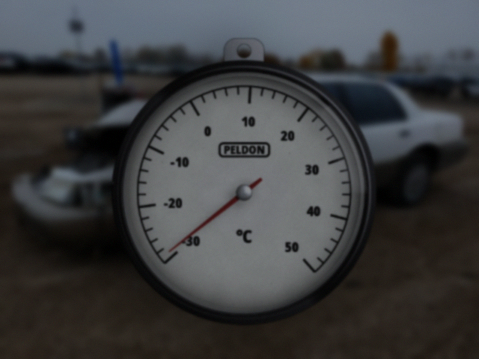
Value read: value=-29 unit=°C
